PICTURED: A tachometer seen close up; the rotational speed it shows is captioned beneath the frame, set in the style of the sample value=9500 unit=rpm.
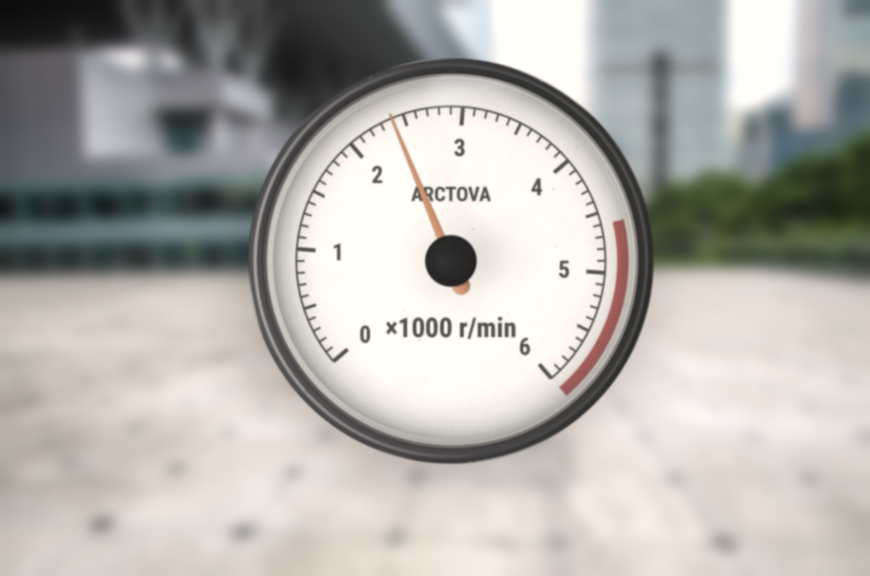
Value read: value=2400 unit=rpm
